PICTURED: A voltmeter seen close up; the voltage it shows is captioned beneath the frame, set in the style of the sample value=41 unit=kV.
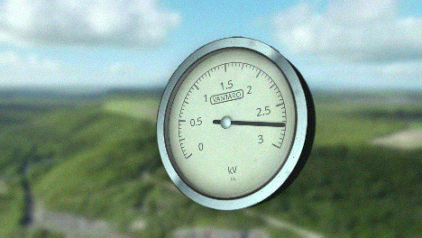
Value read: value=2.75 unit=kV
